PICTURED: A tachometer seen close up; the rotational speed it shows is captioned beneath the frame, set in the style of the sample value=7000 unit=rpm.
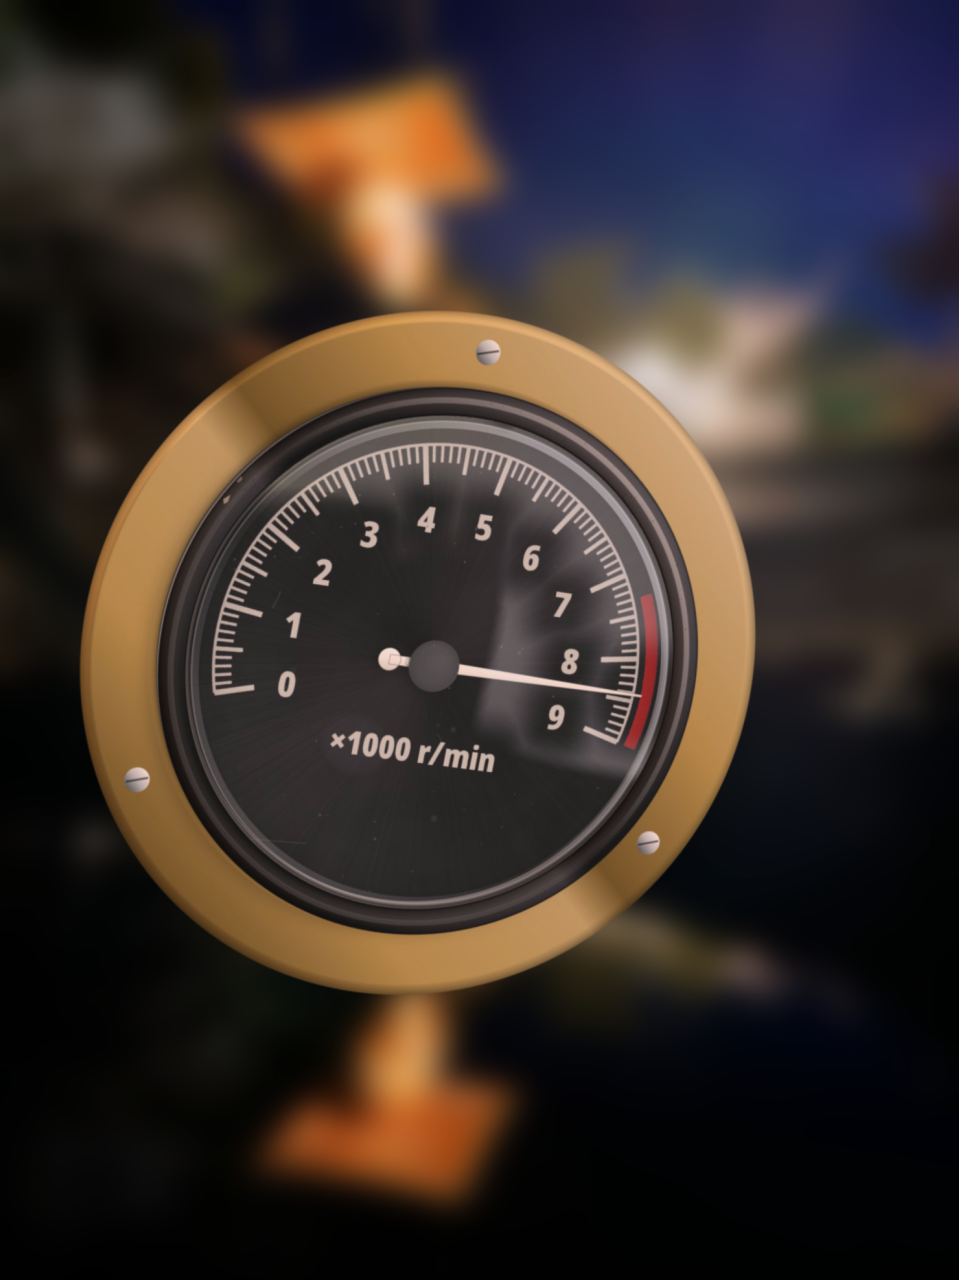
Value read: value=8400 unit=rpm
